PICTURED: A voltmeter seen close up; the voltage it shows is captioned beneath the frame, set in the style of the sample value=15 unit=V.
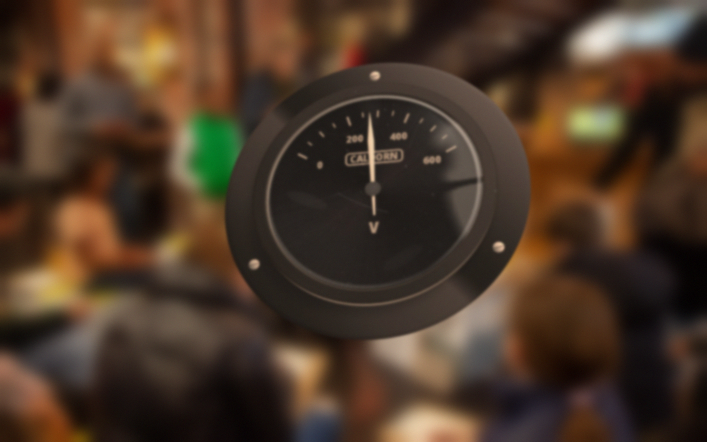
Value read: value=275 unit=V
